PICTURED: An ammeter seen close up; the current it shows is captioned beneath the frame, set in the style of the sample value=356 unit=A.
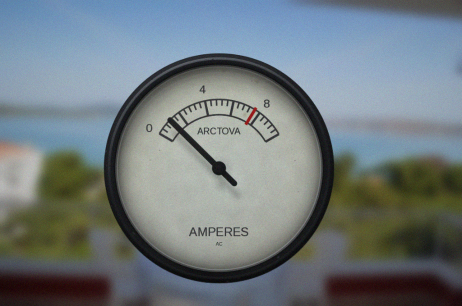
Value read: value=1.2 unit=A
